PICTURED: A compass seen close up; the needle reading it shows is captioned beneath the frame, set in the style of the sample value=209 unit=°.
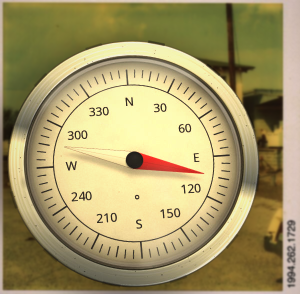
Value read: value=105 unit=°
